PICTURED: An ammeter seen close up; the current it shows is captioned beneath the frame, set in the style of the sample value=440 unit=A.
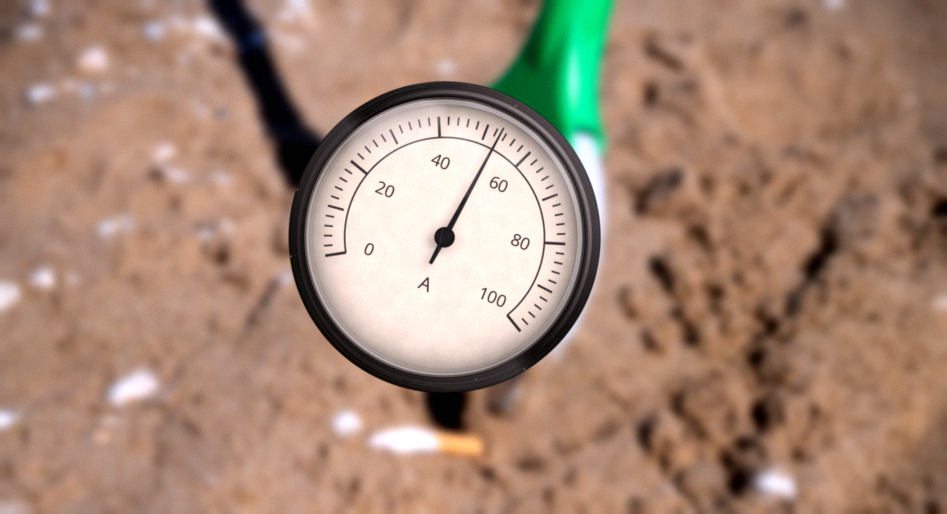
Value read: value=53 unit=A
